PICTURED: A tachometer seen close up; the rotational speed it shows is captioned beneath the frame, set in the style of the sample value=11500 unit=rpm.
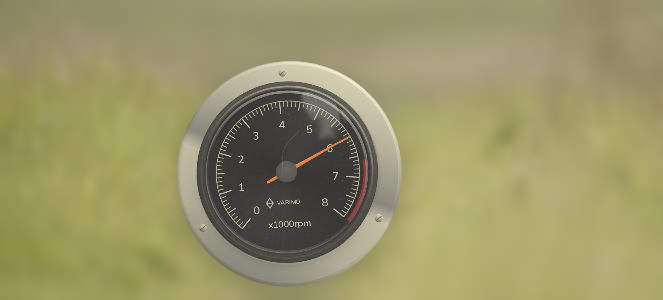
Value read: value=6000 unit=rpm
